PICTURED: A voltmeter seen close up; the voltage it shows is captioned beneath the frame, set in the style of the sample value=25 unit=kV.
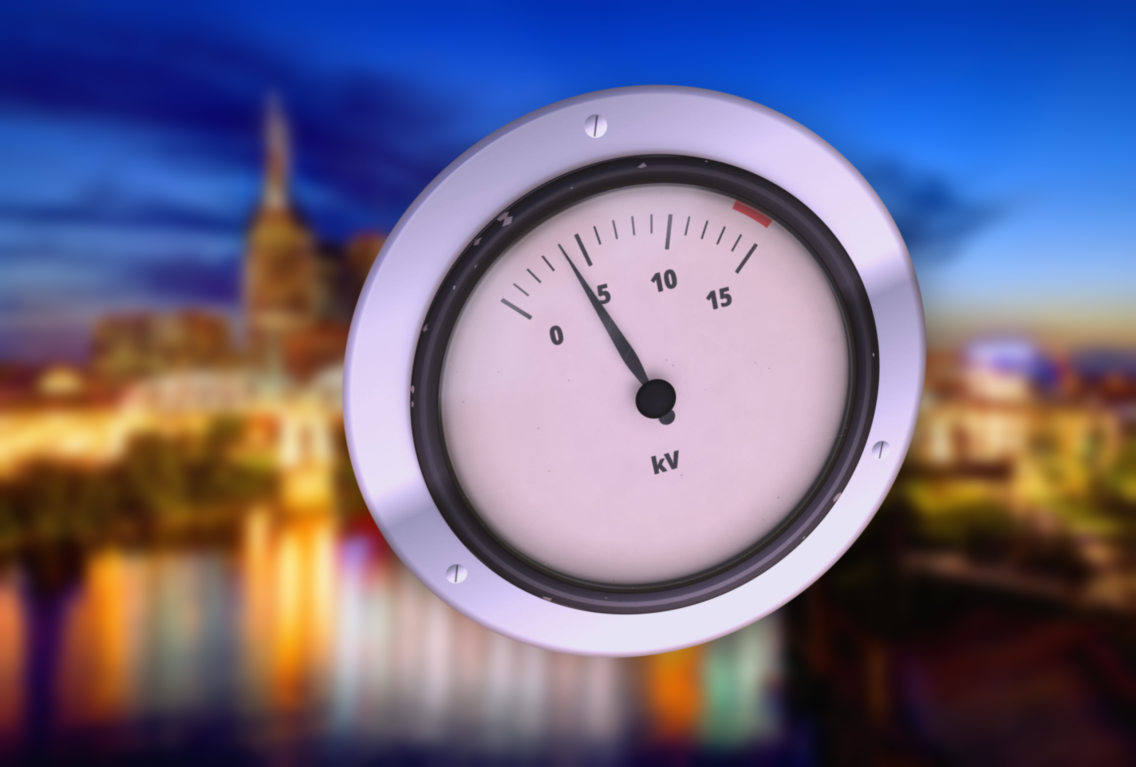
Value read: value=4 unit=kV
